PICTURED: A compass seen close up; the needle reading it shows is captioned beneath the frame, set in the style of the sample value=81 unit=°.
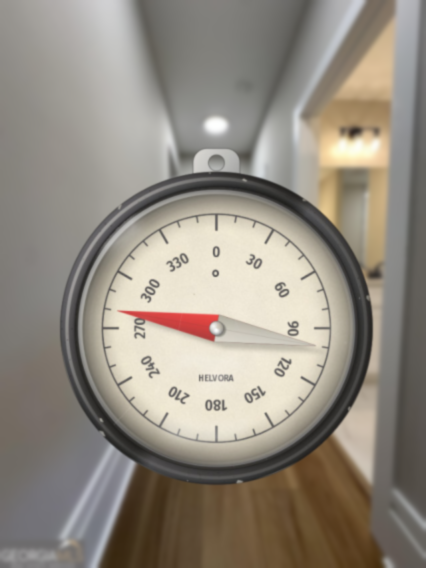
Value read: value=280 unit=°
